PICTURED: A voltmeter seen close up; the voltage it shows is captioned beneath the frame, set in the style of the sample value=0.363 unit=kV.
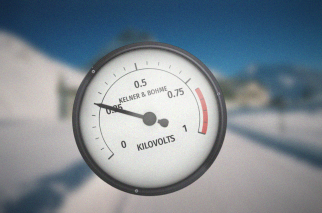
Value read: value=0.25 unit=kV
